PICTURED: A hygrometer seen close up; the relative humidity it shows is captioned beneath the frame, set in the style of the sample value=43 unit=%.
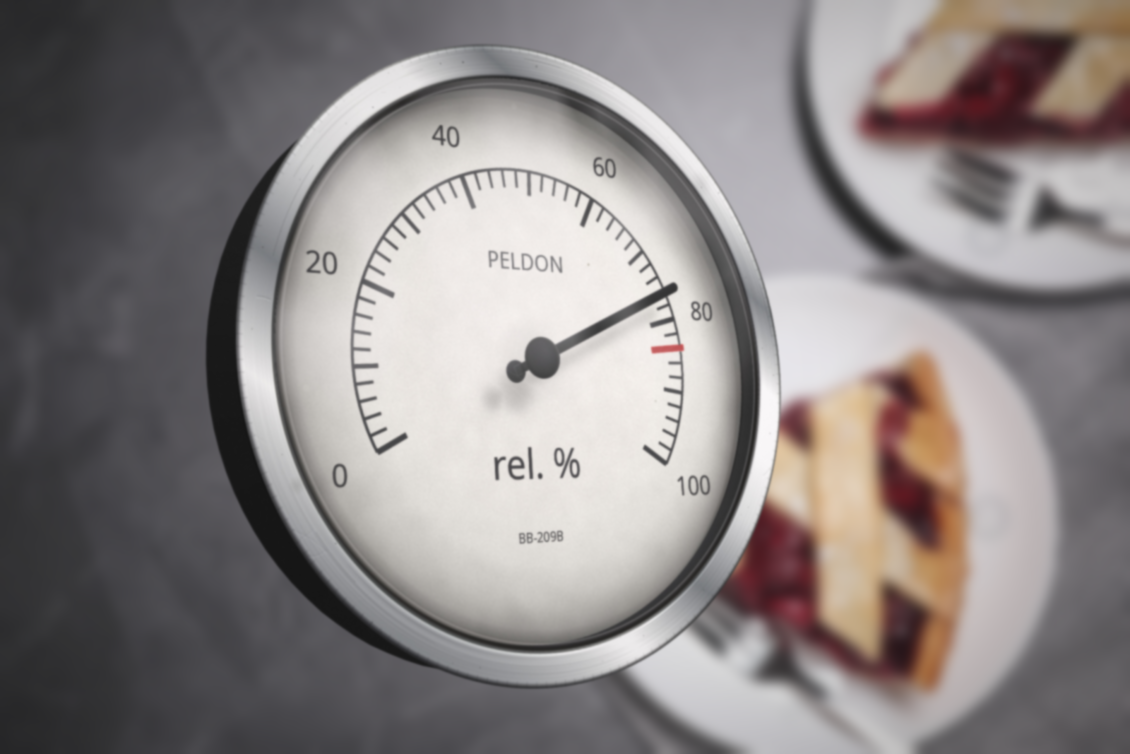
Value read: value=76 unit=%
